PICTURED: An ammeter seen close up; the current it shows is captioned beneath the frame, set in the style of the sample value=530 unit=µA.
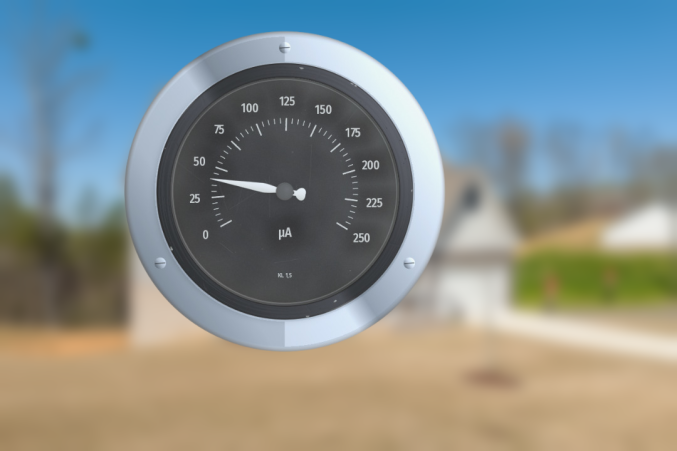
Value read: value=40 unit=µA
